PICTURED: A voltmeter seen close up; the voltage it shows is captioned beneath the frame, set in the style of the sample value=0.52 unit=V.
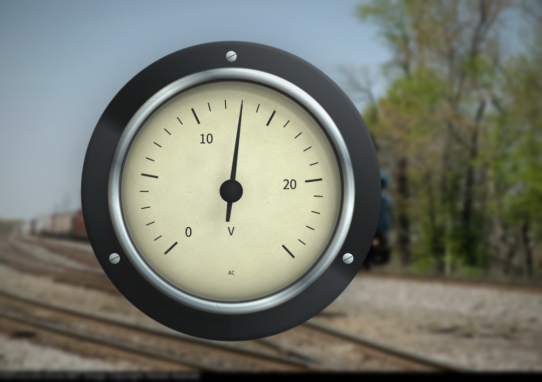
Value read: value=13 unit=V
